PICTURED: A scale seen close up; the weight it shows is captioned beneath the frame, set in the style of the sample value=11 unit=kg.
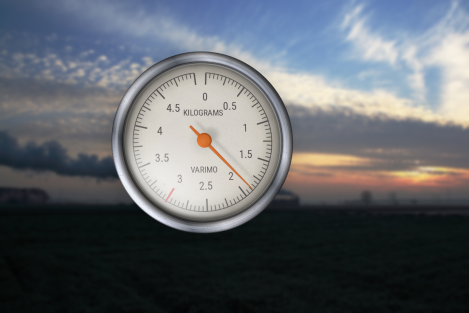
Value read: value=1.9 unit=kg
